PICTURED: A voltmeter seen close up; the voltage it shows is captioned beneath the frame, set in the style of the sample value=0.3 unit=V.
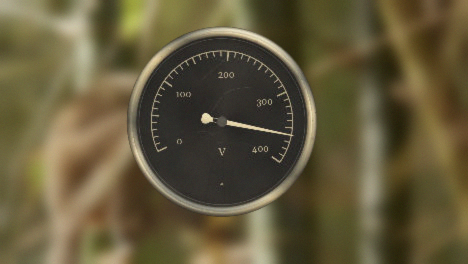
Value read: value=360 unit=V
